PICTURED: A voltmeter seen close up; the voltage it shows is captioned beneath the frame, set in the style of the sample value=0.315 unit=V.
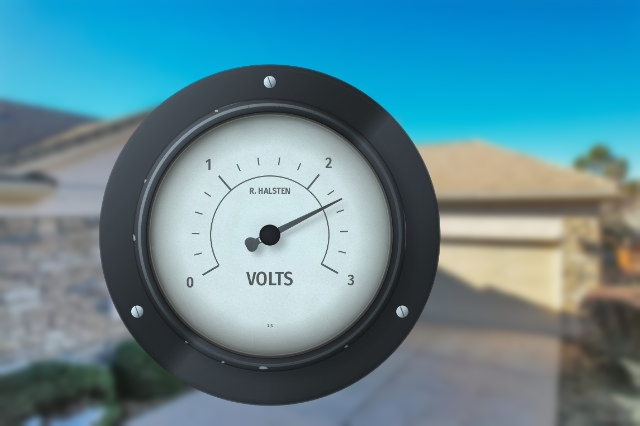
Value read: value=2.3 unit=V
